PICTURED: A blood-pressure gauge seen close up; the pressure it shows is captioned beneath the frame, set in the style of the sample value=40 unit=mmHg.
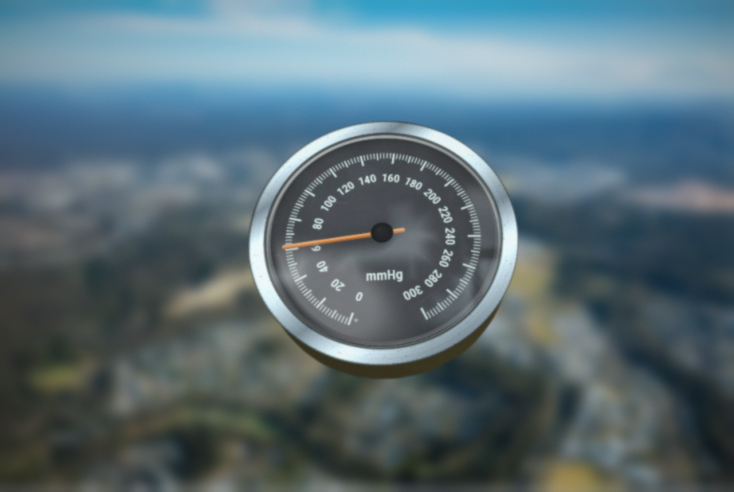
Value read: value=60 unit=mmHg
